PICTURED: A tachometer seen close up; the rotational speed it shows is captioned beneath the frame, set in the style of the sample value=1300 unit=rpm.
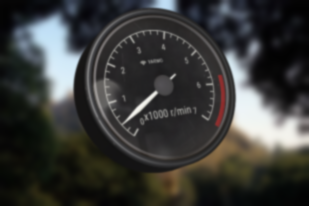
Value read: value=400 unit=rpm
